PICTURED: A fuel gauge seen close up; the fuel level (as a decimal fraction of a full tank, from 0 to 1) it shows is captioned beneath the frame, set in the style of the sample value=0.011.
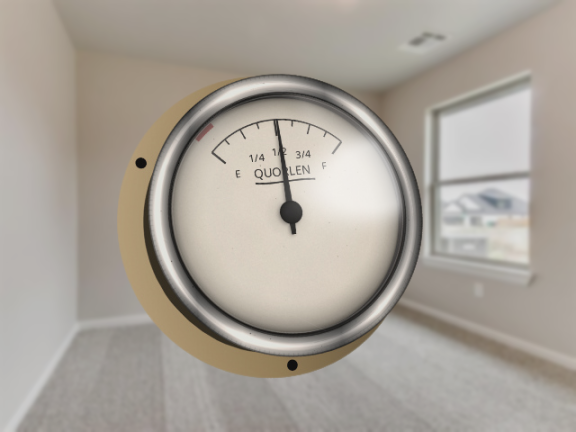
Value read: value=0.5
